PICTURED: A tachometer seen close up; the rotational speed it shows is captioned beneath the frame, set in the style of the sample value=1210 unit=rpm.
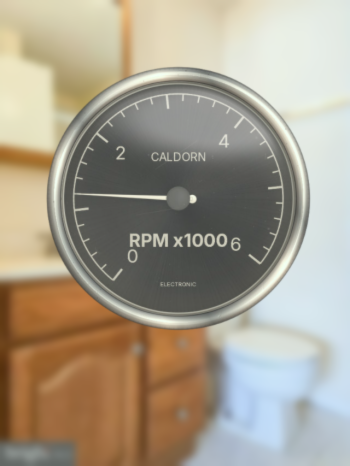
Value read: value=1200 unit=rpm
